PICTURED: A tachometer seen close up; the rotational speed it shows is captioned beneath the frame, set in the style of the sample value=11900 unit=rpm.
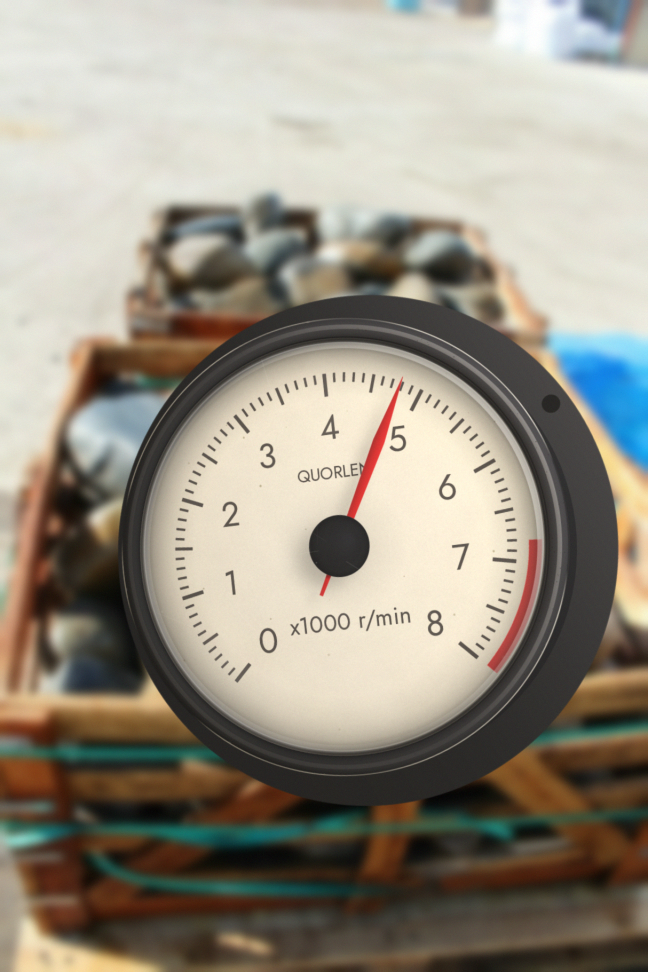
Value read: value=4800 unit=rpm
